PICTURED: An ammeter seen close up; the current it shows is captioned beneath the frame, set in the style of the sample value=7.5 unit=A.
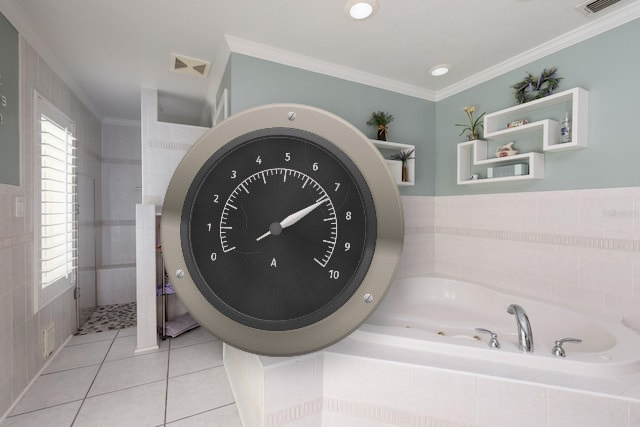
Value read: value=7.2 unit=A
